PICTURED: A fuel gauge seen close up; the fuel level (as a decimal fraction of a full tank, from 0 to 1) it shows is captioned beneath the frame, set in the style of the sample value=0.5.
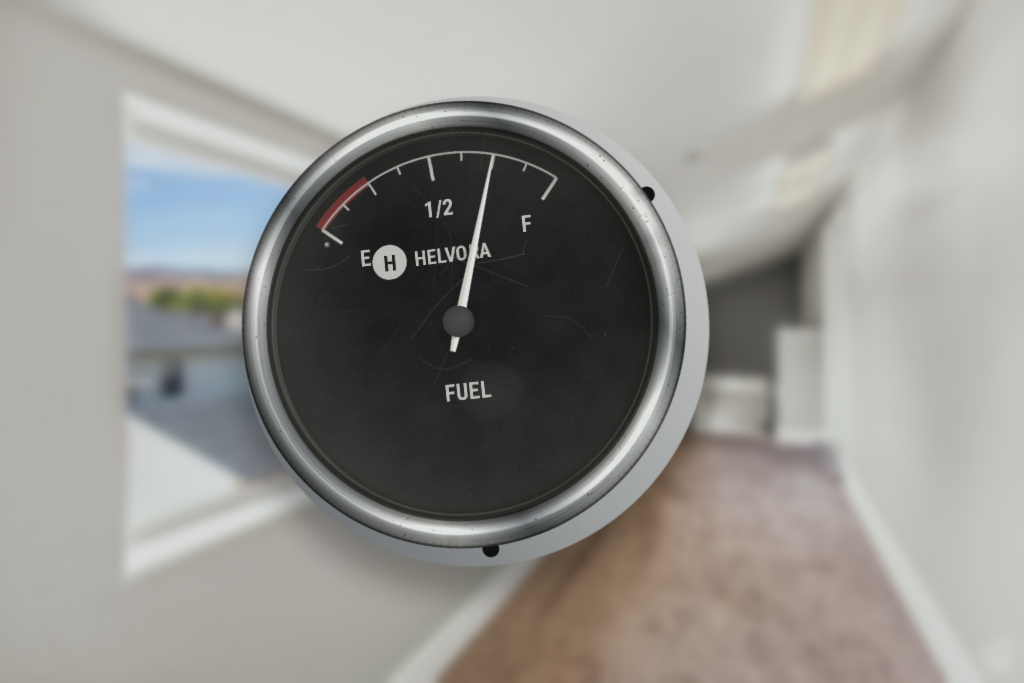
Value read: value=0.75
